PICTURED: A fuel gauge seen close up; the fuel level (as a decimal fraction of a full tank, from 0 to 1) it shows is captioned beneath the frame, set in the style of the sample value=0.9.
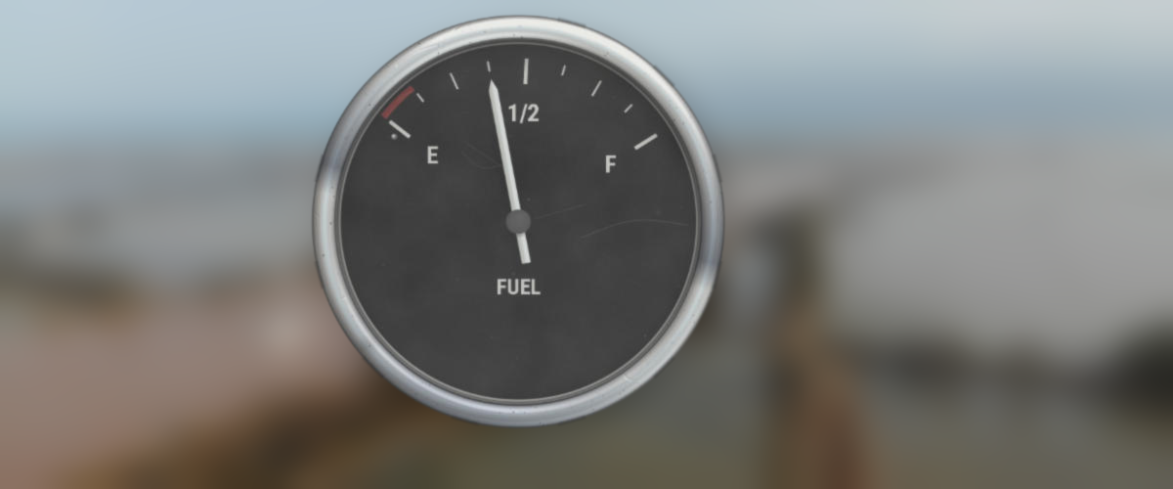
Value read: value=0.375
